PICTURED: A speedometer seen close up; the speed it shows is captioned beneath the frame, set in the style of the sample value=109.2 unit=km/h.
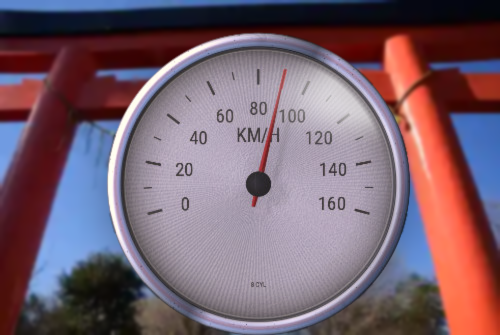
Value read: value=90 unit=km/h
